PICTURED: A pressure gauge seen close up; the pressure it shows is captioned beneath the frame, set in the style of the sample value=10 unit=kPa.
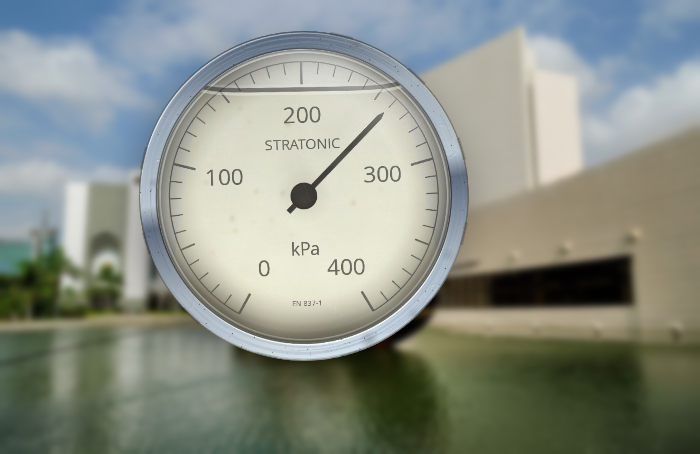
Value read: value=260 unit=kPa
